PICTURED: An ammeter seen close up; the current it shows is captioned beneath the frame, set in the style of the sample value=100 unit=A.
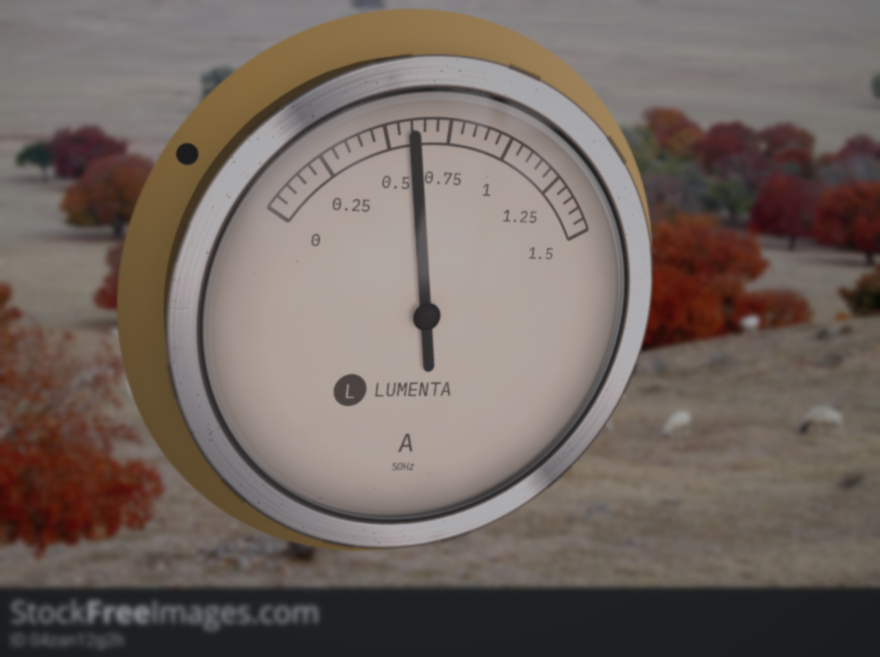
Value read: value=0.6 unit=A
